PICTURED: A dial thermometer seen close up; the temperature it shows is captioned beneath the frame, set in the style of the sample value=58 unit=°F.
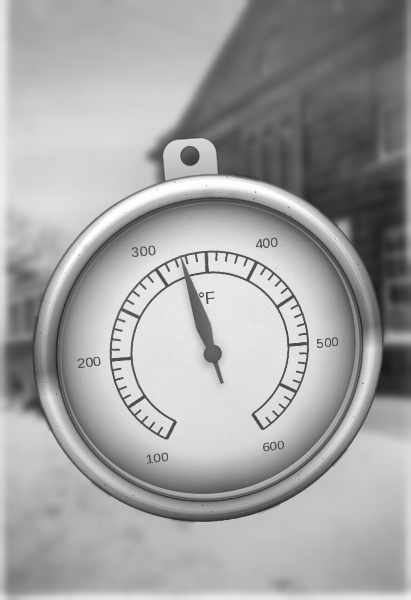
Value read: value=325 unit=°F
